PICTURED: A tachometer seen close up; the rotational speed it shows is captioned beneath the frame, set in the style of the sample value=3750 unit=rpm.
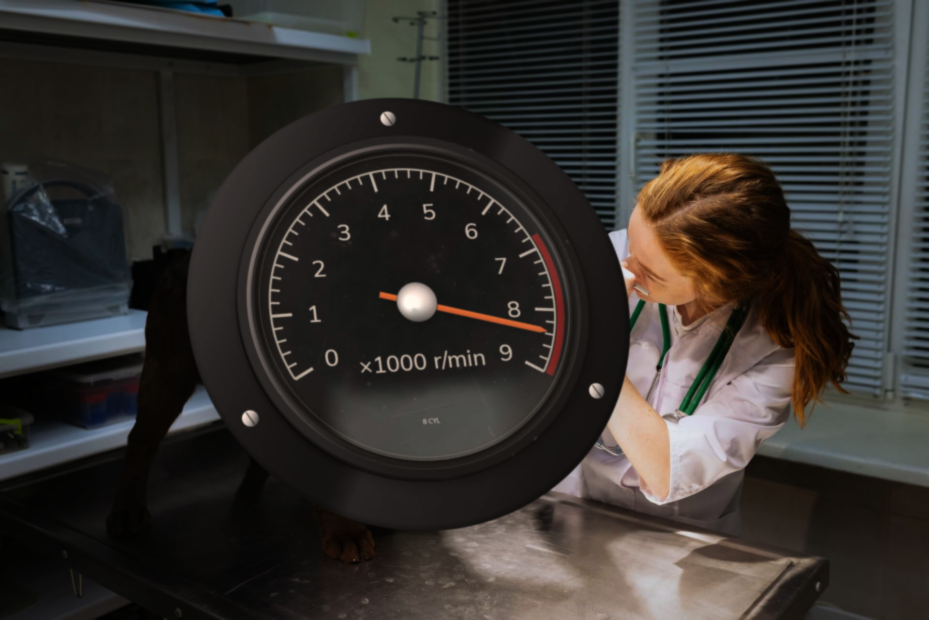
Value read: value=8400 unit=rpm
